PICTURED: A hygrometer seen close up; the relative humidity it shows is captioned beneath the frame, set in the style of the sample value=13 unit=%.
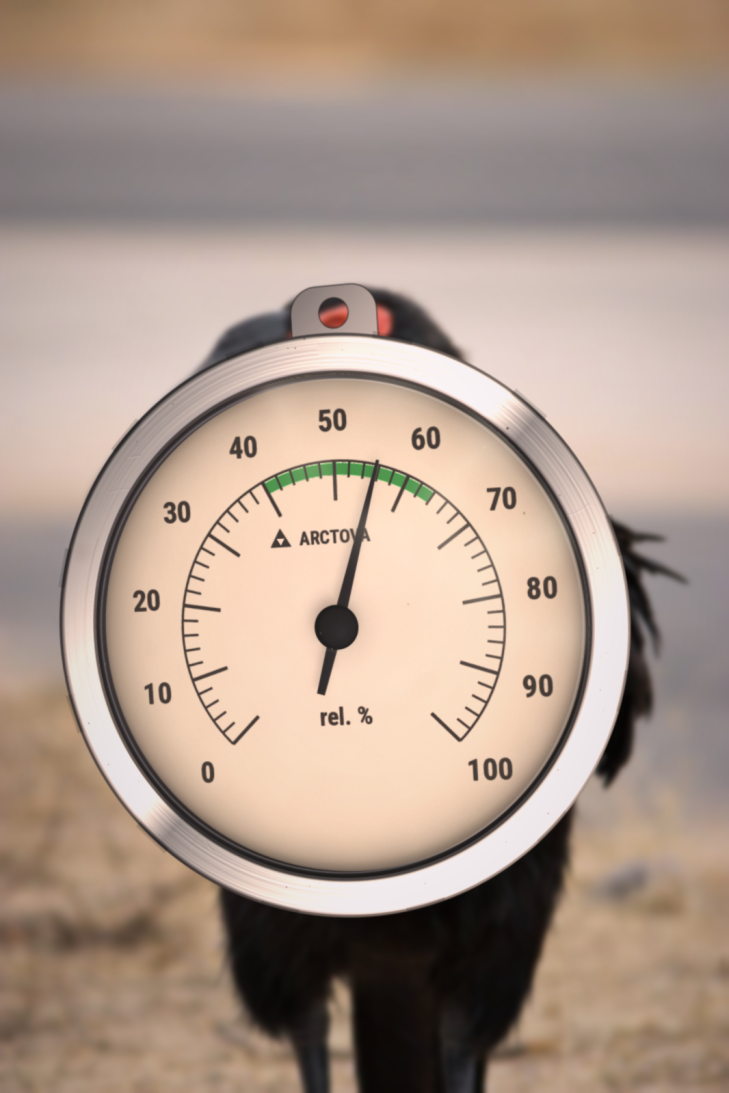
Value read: value=56 unit=%
